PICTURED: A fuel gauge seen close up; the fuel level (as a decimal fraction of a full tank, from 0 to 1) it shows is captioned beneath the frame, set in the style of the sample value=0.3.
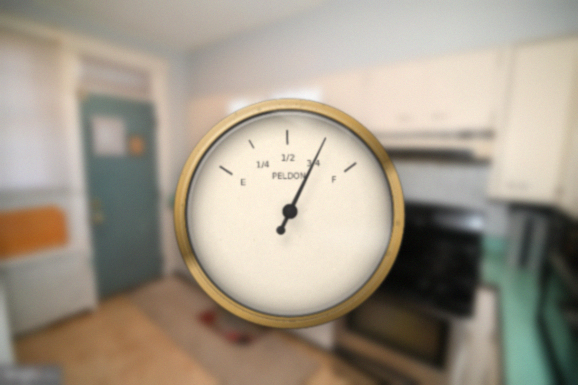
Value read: value=0.75
